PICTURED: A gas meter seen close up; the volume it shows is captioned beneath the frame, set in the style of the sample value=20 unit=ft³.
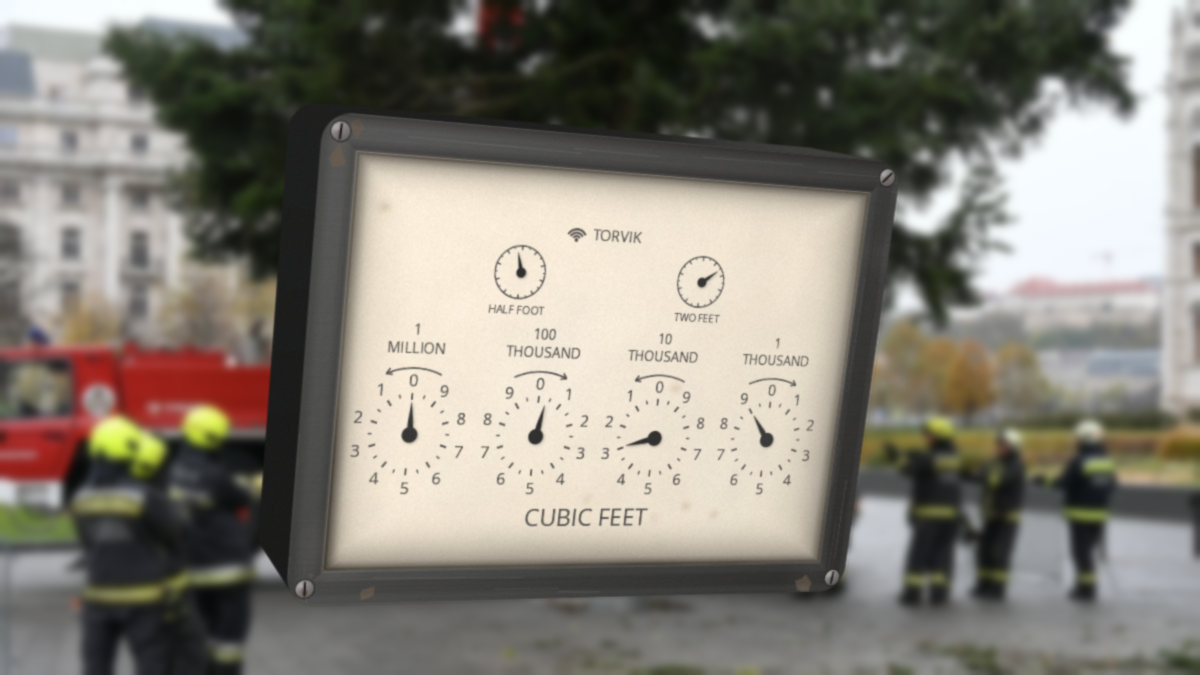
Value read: value=2900 unit=ft³
